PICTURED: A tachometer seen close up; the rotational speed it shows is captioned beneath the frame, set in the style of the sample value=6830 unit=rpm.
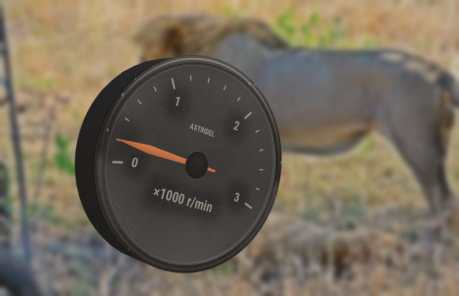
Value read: value=200 unit=rpm
